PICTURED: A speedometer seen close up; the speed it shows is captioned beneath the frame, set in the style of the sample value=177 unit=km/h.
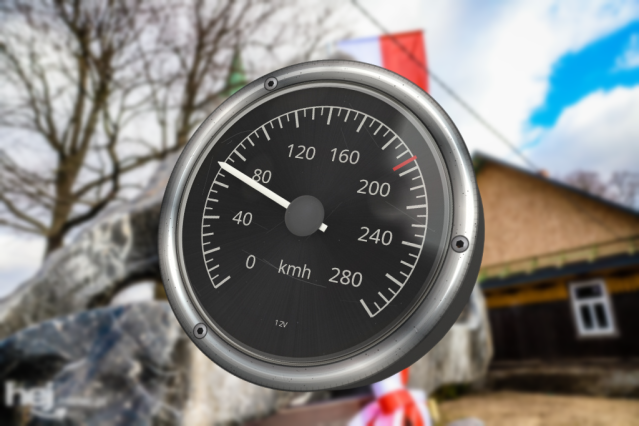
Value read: value=70 unit=km/h
